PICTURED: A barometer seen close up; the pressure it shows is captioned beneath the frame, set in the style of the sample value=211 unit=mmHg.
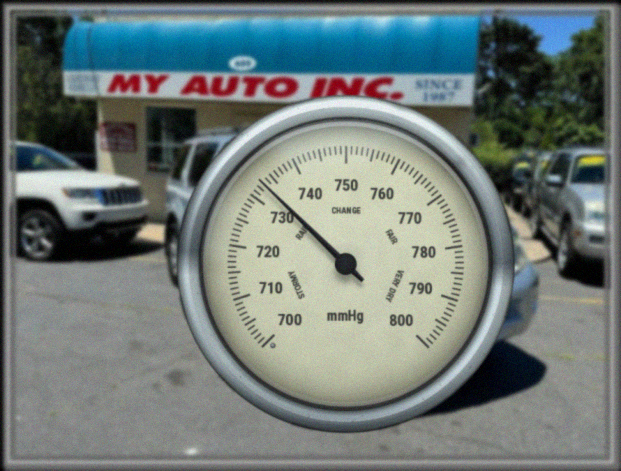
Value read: value=733 unit=mmHg
